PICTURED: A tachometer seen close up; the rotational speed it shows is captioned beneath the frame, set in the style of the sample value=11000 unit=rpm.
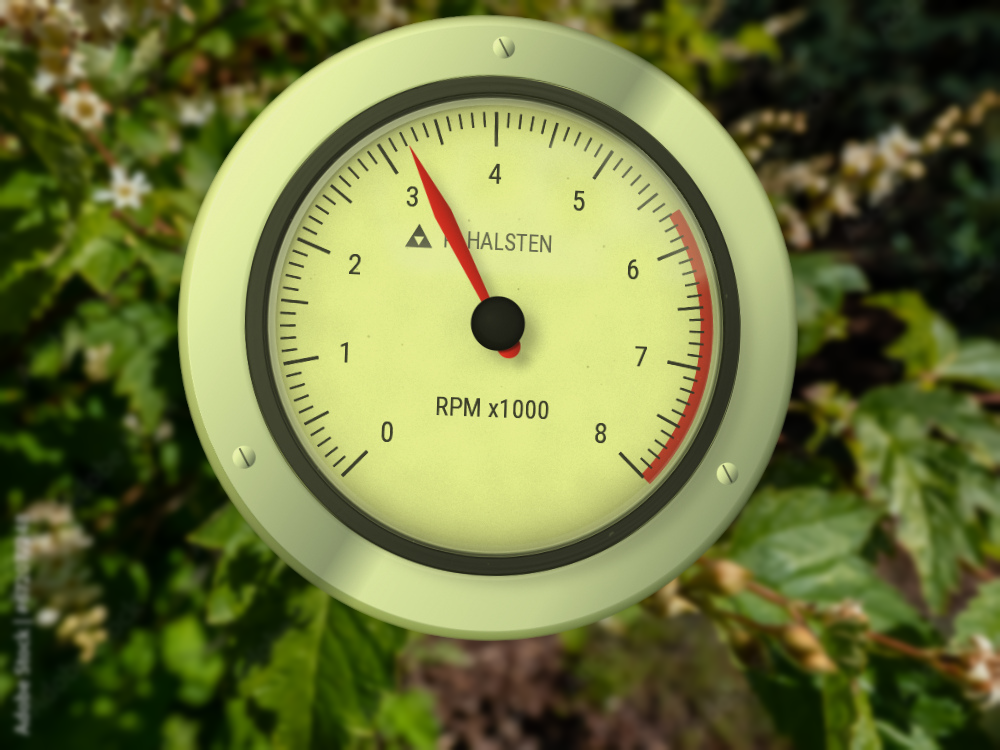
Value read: value=3200 unit=rpm
